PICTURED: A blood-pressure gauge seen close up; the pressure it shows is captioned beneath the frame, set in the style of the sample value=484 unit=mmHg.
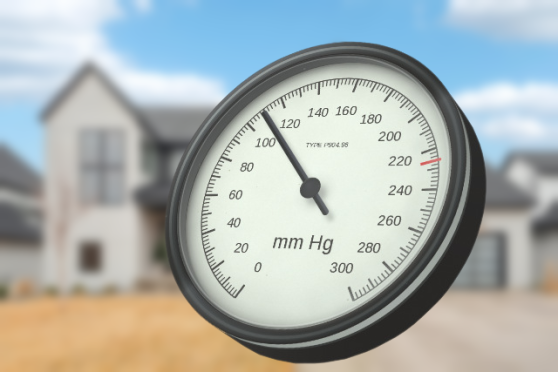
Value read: value=110 unit=mmHg
